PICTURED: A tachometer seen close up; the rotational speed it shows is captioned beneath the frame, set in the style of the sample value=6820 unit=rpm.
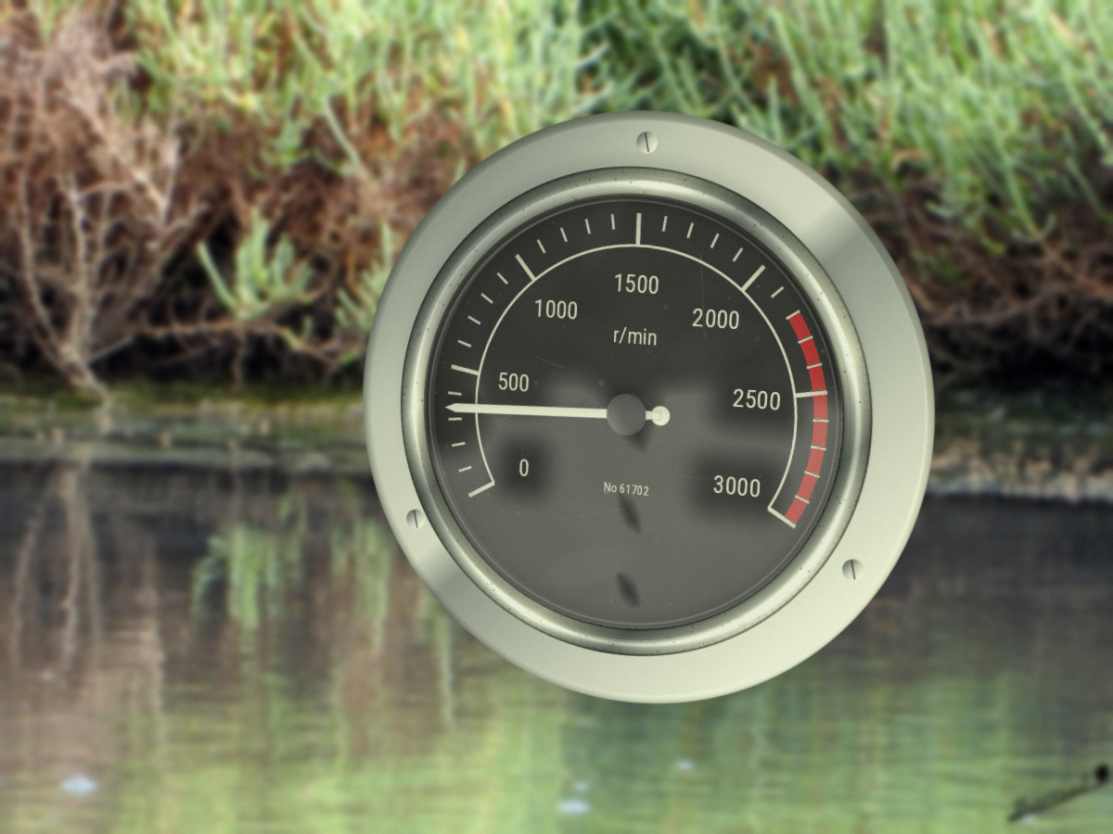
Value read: value=350 unit=rpm
